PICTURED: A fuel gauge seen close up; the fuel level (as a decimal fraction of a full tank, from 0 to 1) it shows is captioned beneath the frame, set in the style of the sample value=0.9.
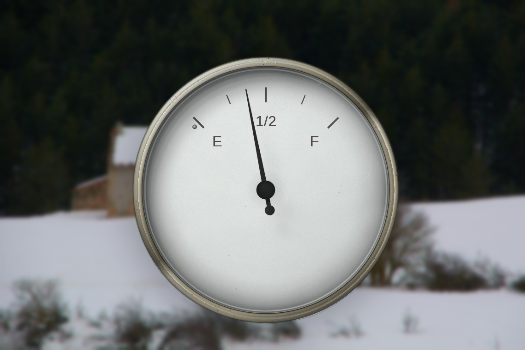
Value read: value=0.375
